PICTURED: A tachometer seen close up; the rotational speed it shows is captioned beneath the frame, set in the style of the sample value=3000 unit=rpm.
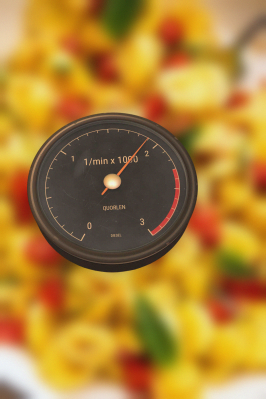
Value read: value=1900 unit=rpm
